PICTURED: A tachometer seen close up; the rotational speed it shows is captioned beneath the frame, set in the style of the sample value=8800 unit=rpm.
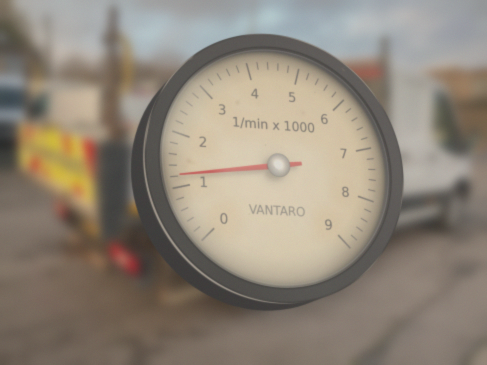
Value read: value=1200 unit=rpm
